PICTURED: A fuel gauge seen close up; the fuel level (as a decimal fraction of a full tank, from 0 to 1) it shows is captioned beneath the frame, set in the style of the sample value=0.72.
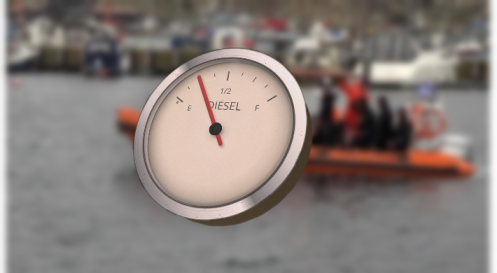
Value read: value=0.25
